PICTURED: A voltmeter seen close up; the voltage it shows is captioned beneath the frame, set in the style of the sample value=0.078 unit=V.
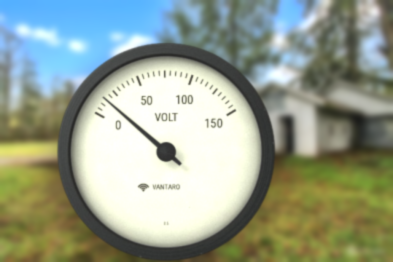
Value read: value=15 unit=V
